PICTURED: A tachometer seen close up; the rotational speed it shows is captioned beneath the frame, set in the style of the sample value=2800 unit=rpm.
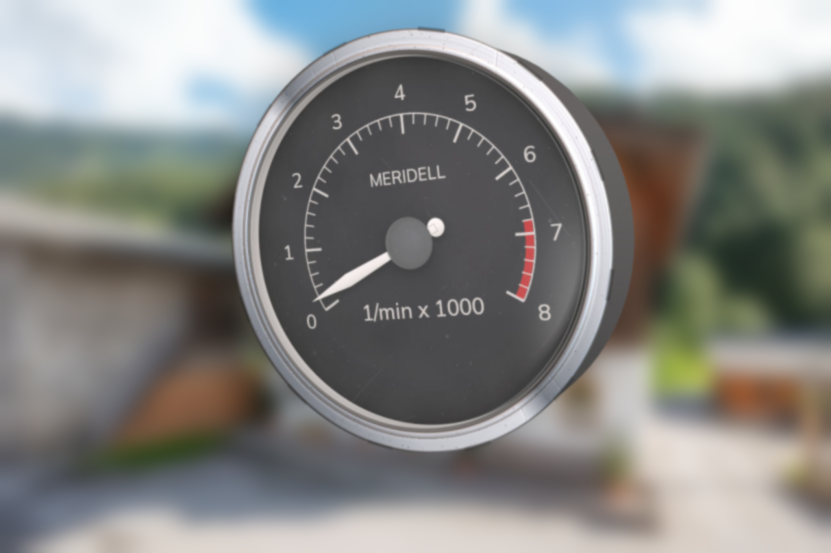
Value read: value=200 unit=rpm
